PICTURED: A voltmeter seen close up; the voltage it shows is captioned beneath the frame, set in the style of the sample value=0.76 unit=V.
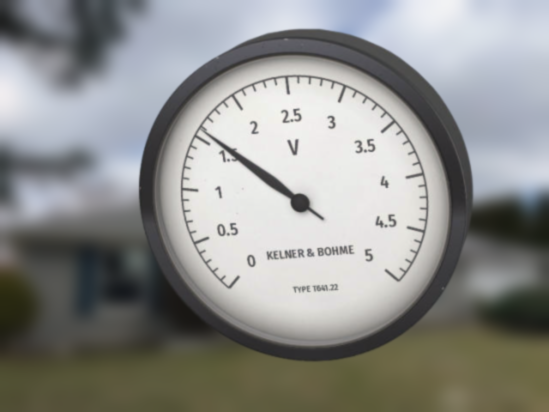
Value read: value=1.6 unit=V
